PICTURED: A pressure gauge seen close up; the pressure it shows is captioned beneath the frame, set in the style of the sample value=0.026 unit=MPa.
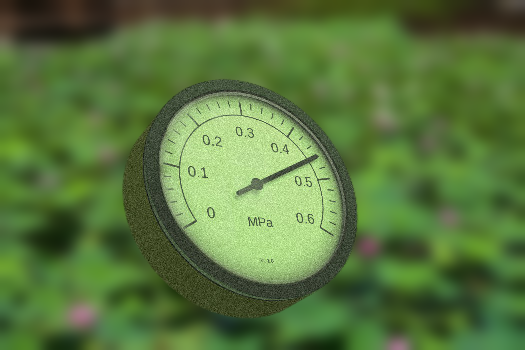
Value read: value=0.46 unit=MPa
